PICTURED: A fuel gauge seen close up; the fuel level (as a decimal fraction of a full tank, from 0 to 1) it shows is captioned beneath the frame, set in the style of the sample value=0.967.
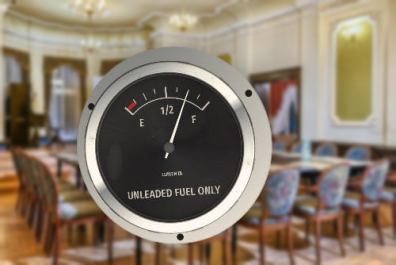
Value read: value=0.75
